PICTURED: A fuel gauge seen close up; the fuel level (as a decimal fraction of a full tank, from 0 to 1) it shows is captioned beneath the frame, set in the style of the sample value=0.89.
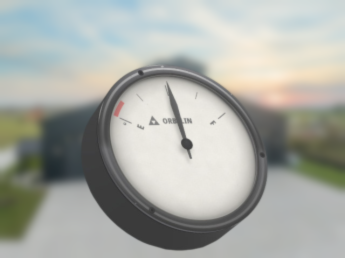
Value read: value=0.5
